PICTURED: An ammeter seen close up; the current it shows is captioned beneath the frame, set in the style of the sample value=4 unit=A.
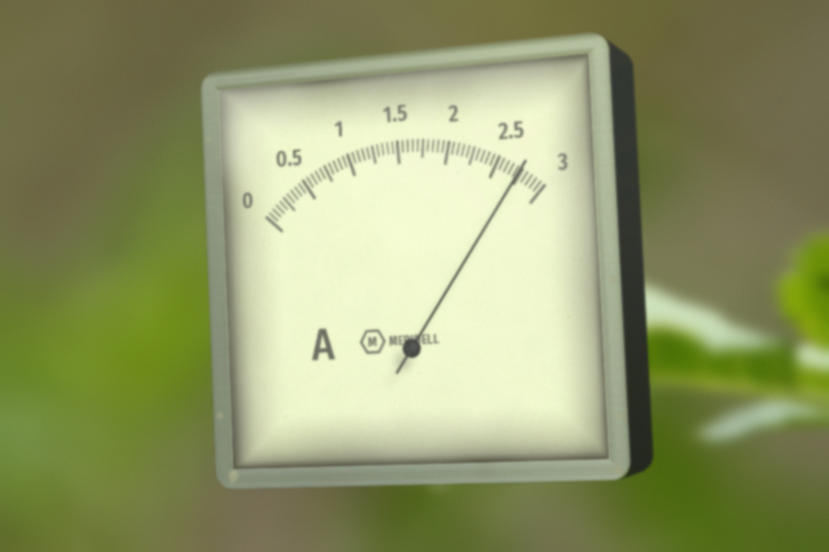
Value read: value=2.75 unit=A
